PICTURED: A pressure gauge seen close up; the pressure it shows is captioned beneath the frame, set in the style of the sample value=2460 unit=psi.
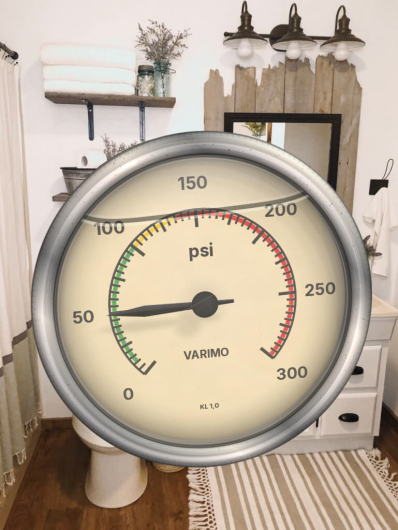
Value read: value=50 unit=psi
